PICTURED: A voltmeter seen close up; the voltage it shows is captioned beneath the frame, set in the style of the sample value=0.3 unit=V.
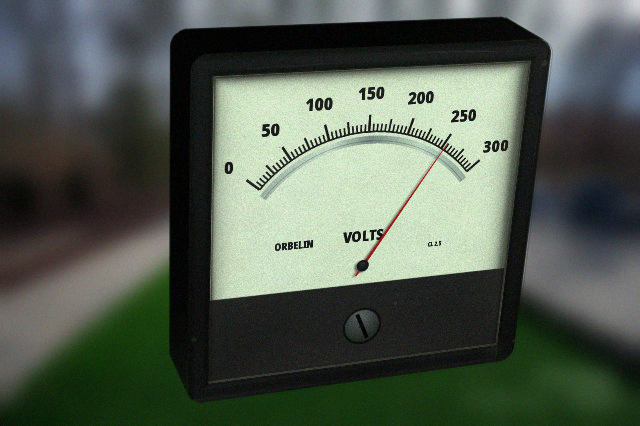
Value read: value=250 unit=V
